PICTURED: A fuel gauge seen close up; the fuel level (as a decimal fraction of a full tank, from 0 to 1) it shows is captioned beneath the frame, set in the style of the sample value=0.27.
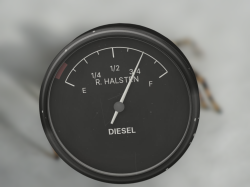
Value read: value=0.75
